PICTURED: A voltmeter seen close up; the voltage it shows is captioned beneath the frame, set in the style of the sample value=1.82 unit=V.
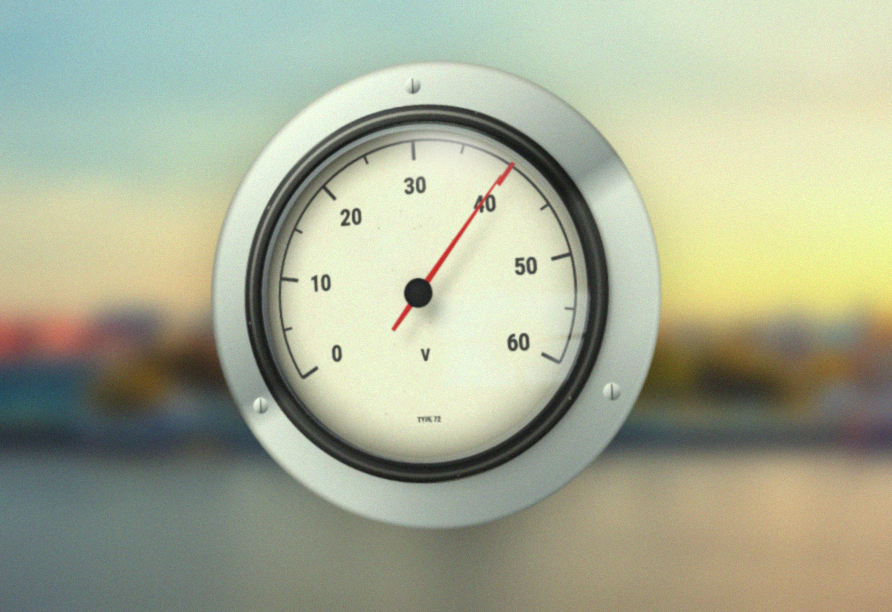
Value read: value=40 unit=V
